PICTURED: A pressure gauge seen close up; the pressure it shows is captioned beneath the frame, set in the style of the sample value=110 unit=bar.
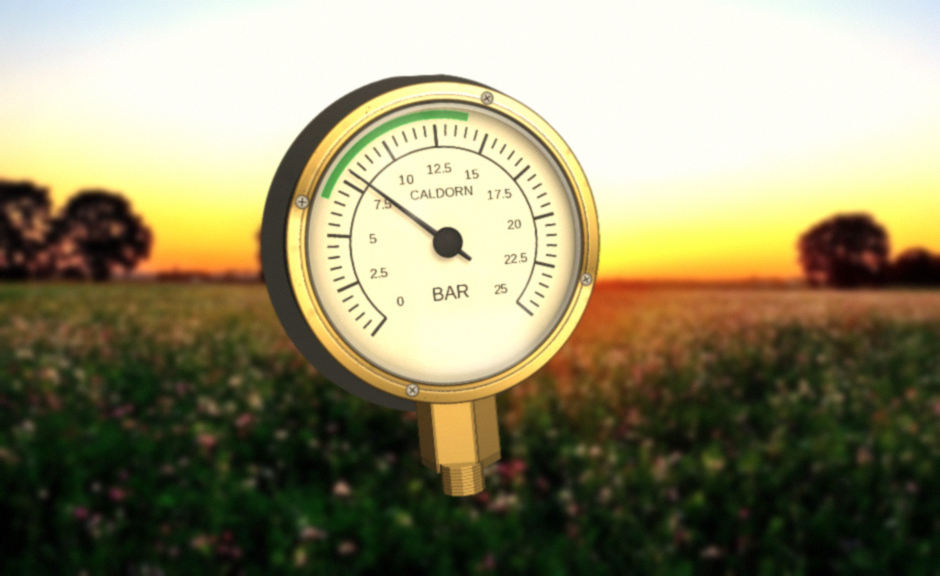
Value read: value=8 unit=bar
